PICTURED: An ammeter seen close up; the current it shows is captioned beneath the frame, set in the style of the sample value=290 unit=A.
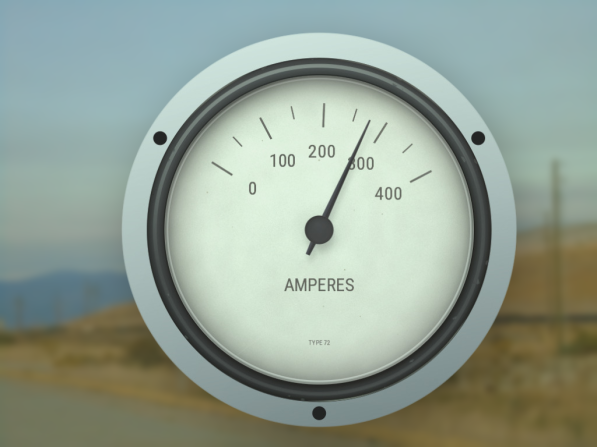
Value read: value=275 unit=A
